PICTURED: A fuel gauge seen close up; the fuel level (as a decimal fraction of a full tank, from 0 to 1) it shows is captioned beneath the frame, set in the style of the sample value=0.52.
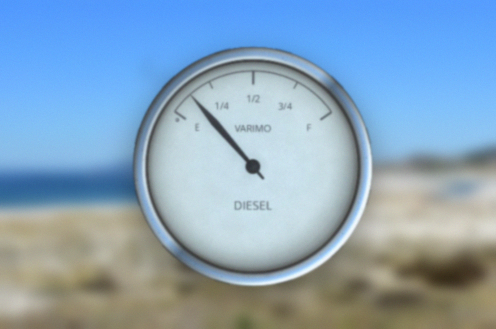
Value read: value=0.125
